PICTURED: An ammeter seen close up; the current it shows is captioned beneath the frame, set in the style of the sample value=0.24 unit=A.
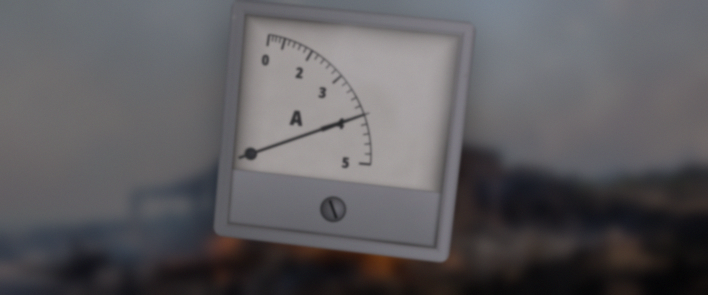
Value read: value=4 unit=A
